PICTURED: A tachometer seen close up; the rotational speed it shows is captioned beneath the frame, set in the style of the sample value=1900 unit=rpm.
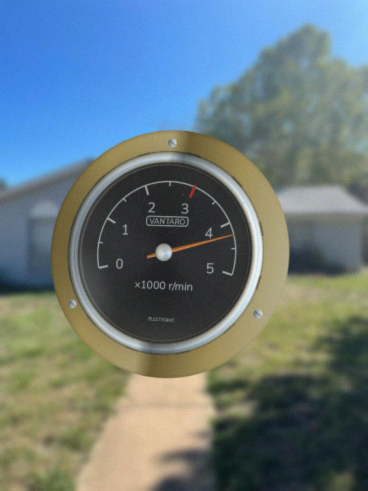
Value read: value=4250 unit=rpm
